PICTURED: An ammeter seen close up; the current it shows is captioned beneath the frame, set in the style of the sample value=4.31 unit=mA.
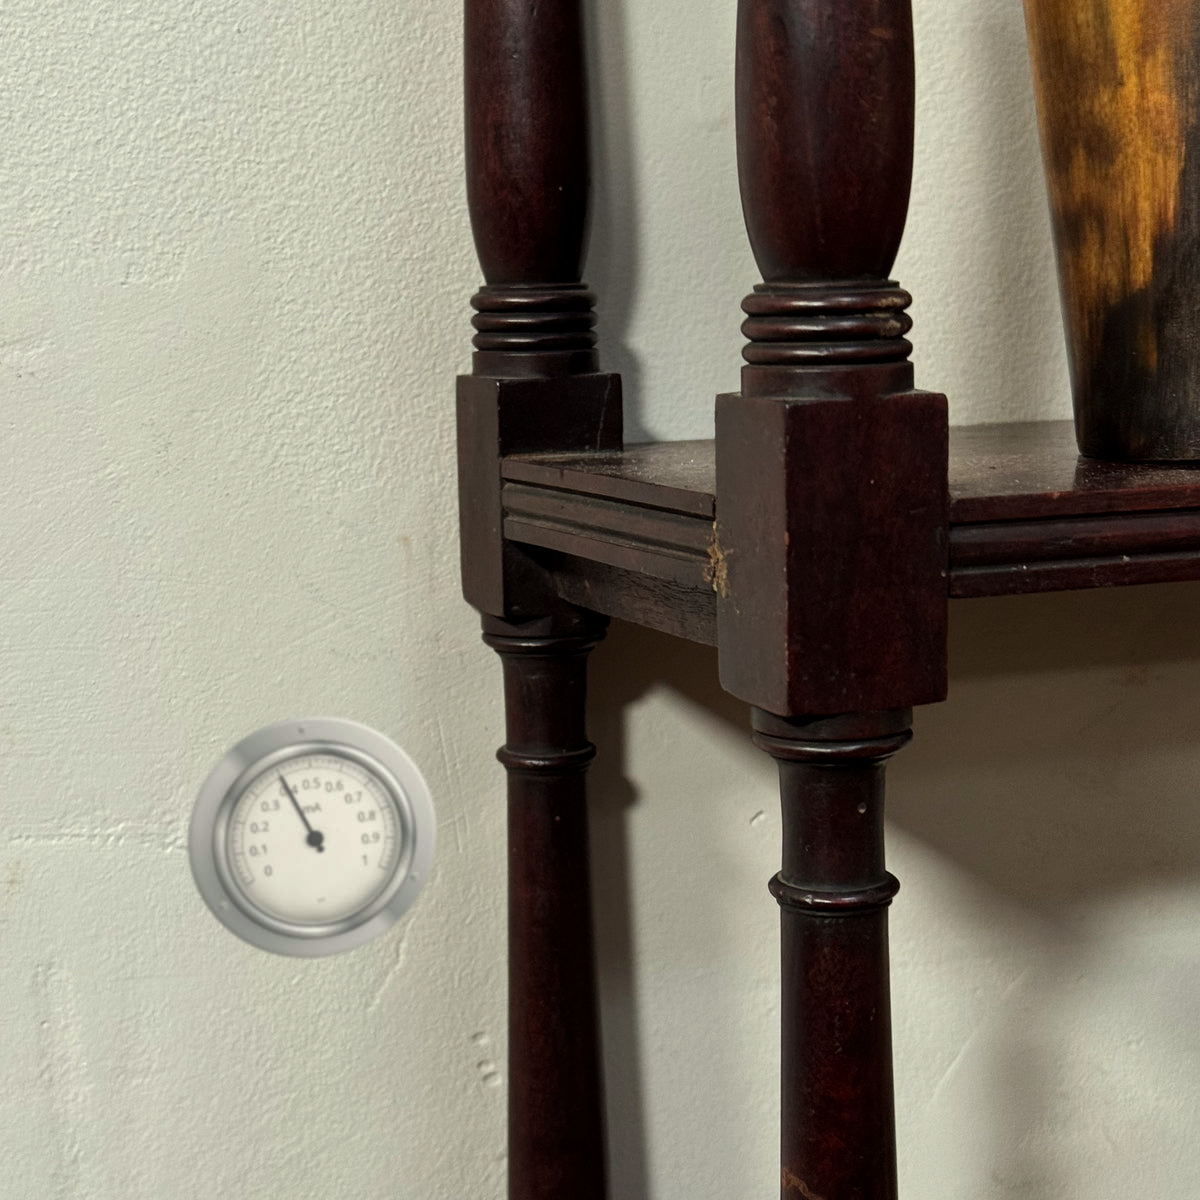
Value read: value=0.4 unit=mA
